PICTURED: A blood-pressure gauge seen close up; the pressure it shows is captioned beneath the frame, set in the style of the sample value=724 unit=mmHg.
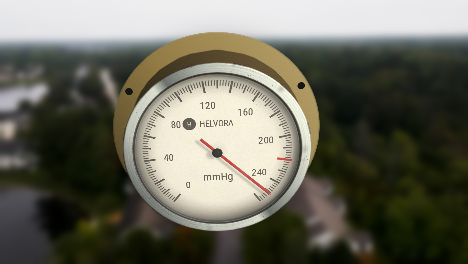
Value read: value=250 unit=mmHg
